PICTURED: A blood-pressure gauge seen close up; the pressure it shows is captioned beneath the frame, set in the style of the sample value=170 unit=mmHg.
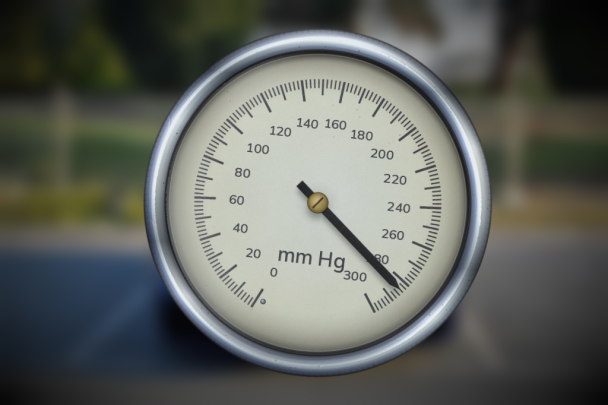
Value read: value=284 unit=mmHg
